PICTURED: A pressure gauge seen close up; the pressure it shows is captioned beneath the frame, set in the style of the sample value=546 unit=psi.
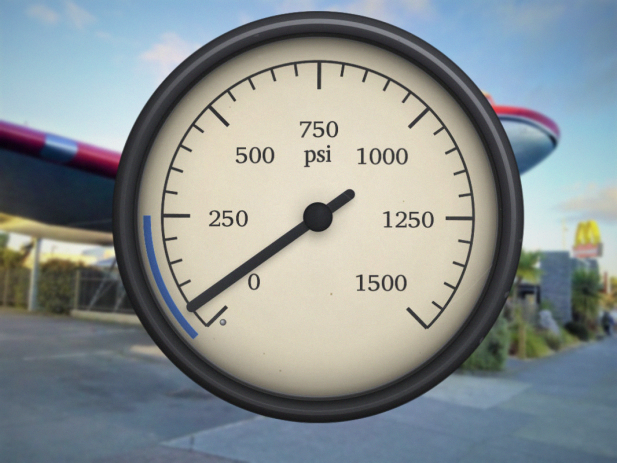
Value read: value=50 unit=psi
